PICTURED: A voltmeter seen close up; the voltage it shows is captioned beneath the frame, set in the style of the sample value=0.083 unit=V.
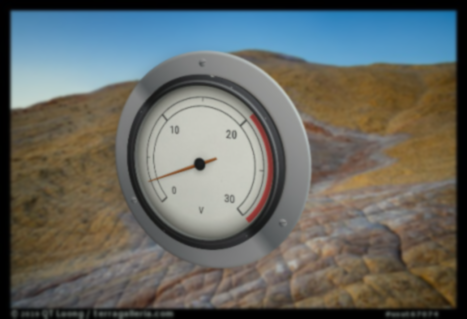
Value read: value=2.5 unit=V
